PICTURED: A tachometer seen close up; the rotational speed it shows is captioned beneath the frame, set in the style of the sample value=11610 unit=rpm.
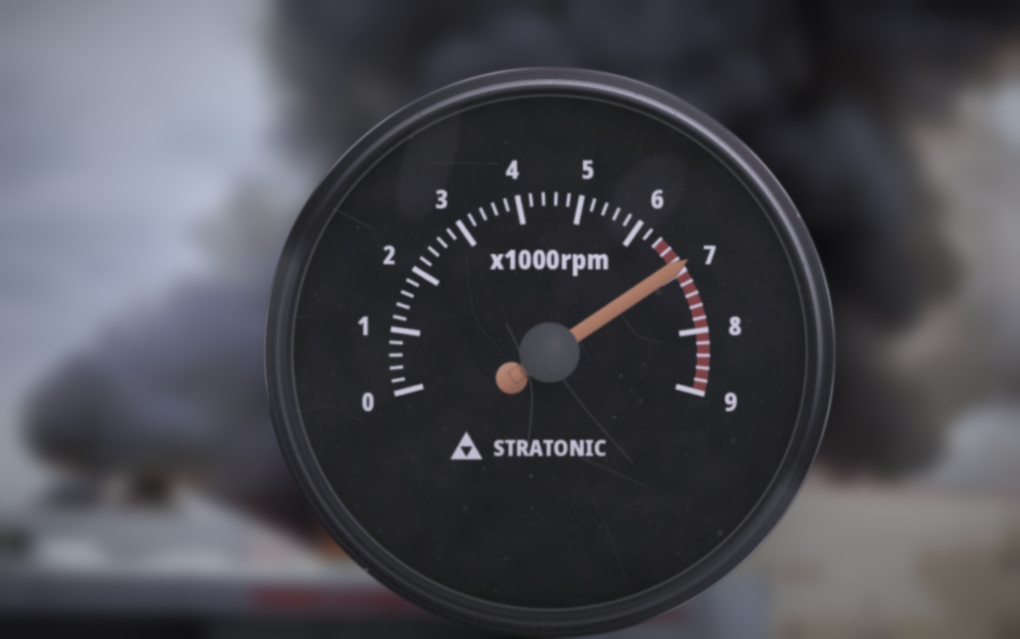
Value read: value=6900 unit=rpm
